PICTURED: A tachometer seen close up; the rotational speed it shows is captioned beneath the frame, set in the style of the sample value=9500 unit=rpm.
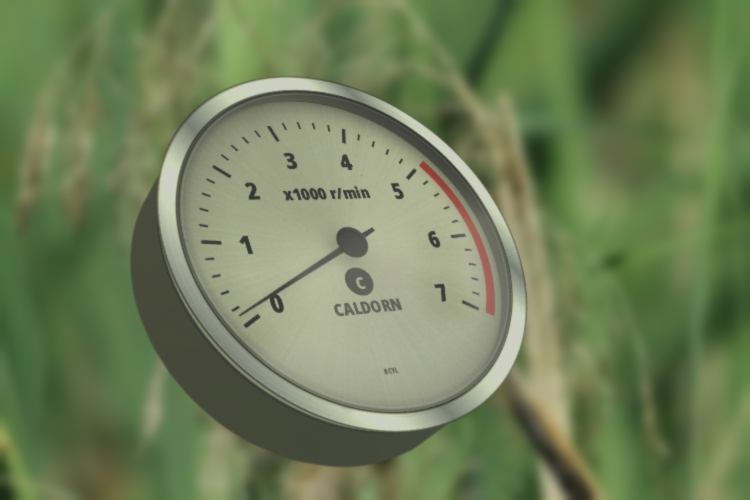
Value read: value=100 unit=rpm
